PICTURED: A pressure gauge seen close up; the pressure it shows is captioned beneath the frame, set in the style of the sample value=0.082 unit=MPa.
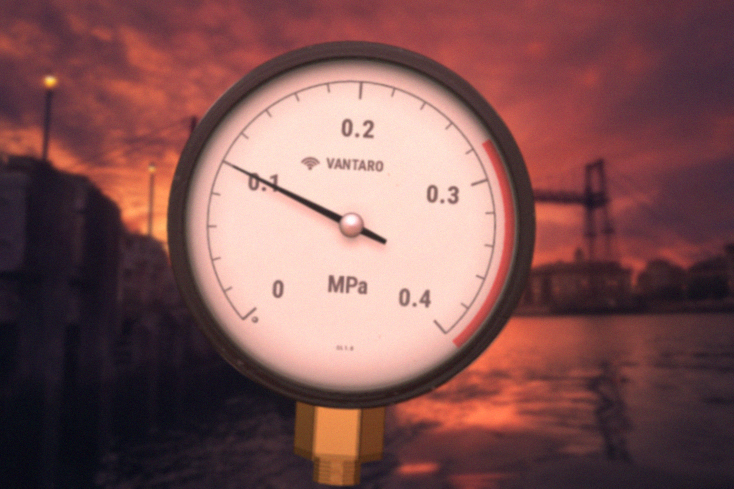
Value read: value=0.1 unit=MPa
